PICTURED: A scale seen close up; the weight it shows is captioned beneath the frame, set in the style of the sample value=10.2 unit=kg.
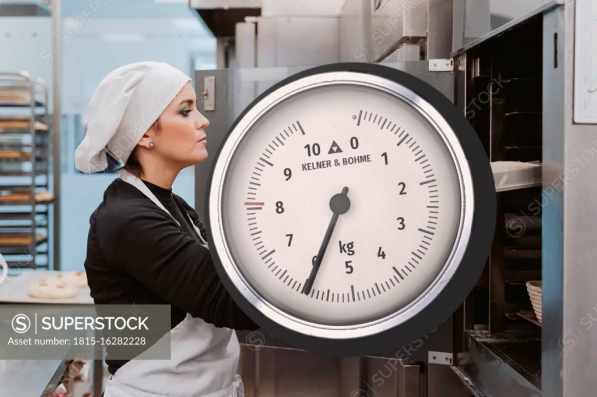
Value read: value=5.9 unit=kg
